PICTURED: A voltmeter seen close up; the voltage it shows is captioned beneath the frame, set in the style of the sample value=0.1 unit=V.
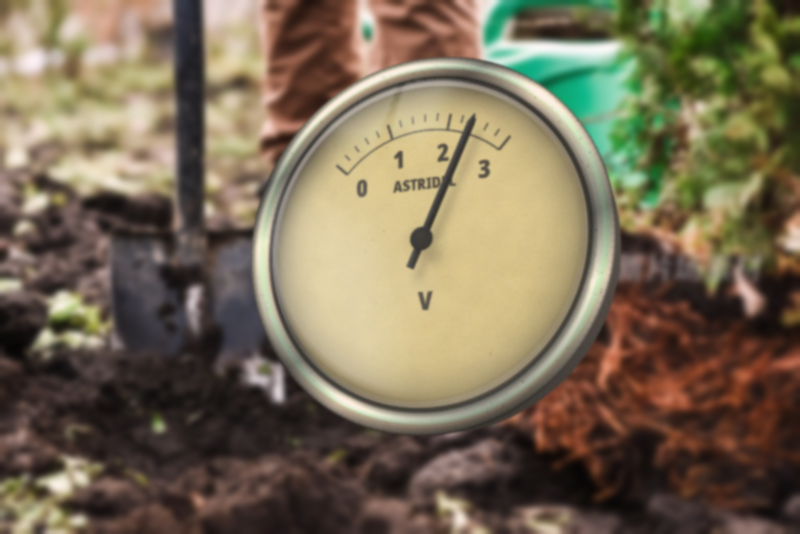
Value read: value=2.4 unit=V
